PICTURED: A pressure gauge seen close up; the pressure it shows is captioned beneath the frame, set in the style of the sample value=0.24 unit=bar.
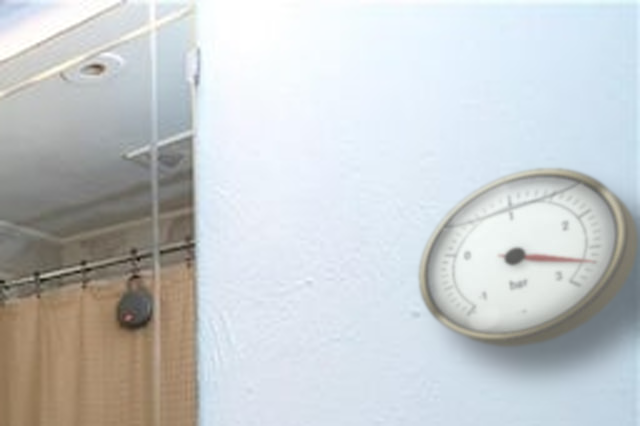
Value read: value=2.7 unit=bar
